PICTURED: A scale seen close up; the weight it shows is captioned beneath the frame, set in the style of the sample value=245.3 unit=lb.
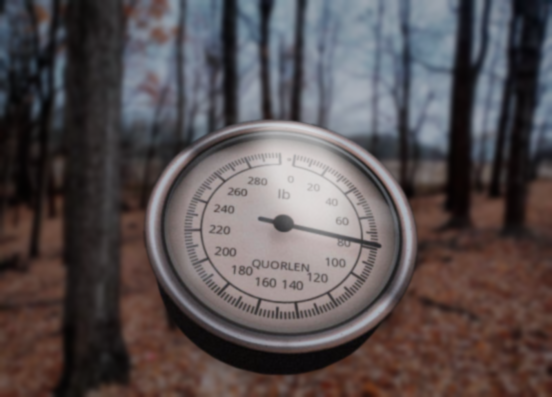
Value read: value=80 unit=lb
